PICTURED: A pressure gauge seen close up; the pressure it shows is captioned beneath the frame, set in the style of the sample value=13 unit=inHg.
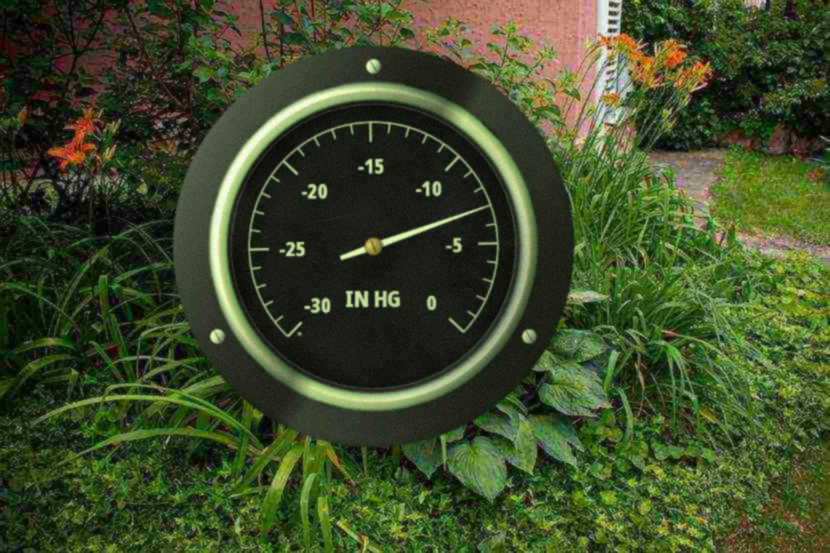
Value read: value=-7 unit=inHg
